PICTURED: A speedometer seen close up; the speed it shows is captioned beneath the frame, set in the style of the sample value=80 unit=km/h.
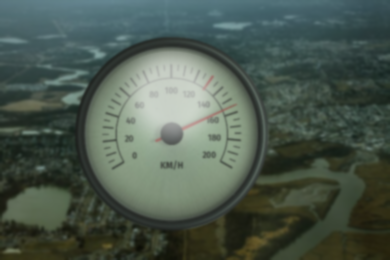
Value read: value=155 unit=km/h
